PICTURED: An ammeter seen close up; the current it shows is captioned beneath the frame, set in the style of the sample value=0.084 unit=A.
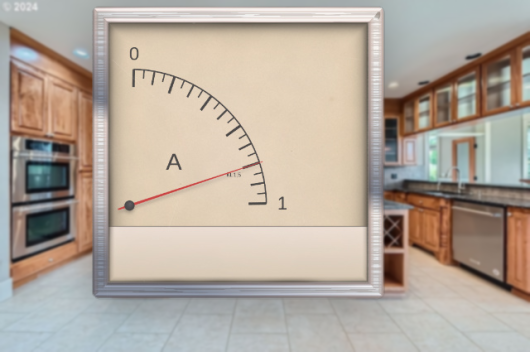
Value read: value=0.8 unit=A
